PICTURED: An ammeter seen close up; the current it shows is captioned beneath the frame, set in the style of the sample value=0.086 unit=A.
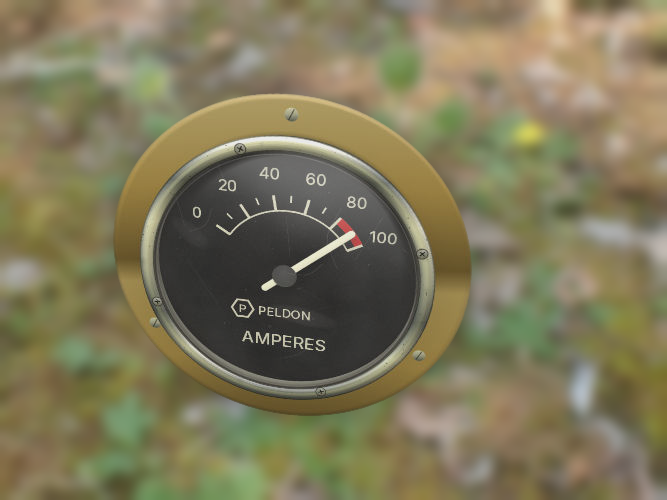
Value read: value=90 unit=A
